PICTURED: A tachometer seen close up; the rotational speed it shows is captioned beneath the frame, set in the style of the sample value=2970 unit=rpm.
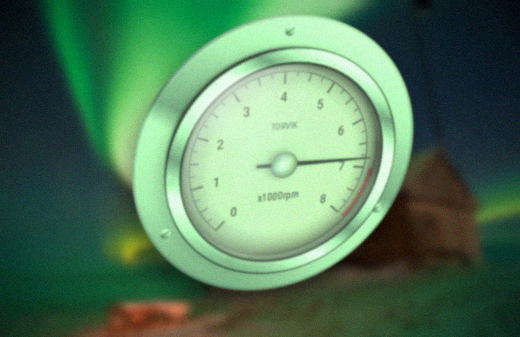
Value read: value=6750 unit=rpm
